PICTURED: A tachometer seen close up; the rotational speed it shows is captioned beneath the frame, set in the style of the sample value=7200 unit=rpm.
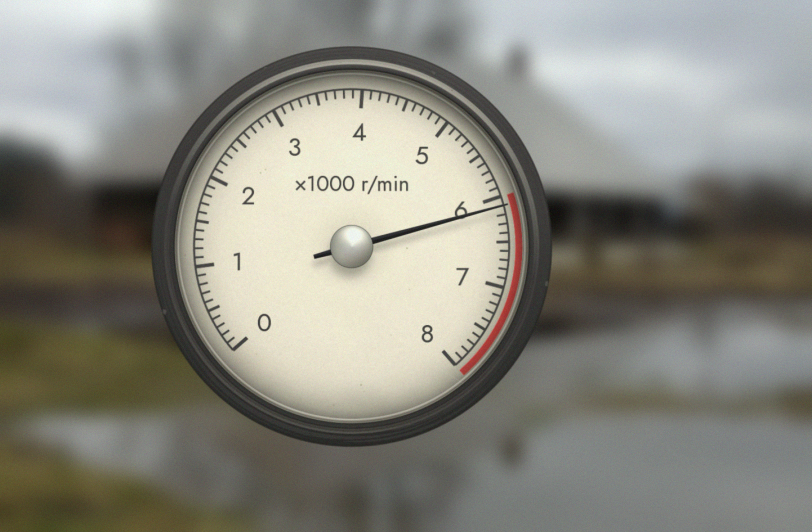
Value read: value=6100 unit=rpm
